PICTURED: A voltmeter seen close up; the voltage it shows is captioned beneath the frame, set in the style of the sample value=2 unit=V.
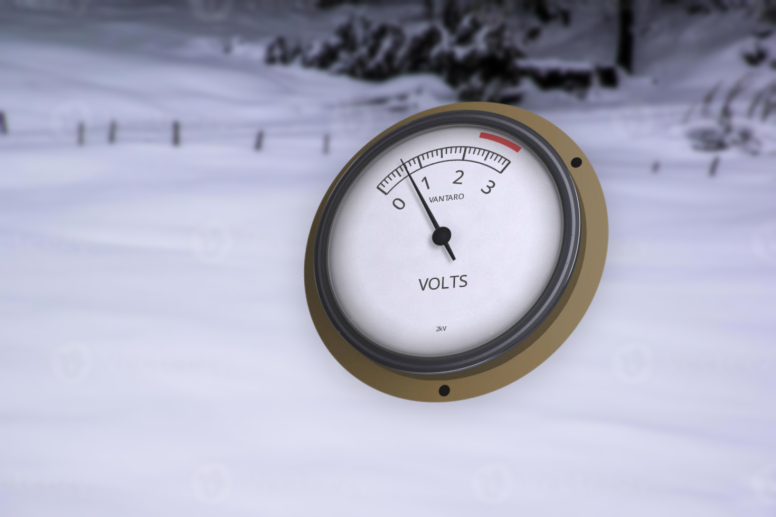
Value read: value=0.7 unit=V
